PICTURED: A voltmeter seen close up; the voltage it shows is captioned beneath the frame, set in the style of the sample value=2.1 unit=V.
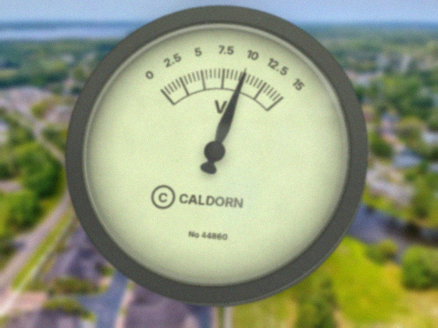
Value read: value=10 unit=V
